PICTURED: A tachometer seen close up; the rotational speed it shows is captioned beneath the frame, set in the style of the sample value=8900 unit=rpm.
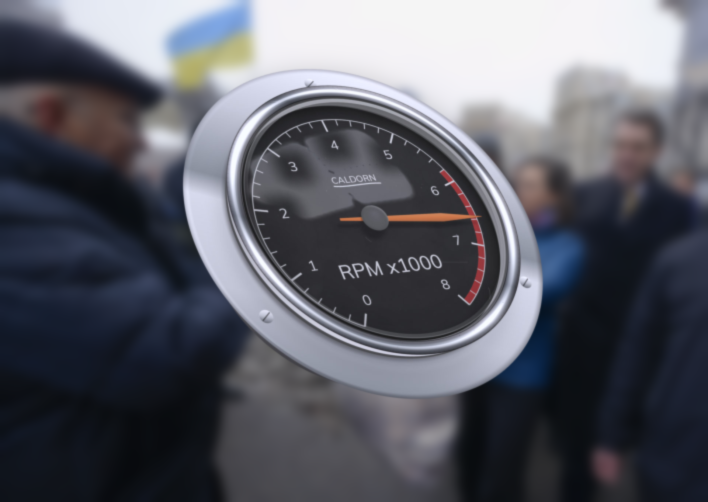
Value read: value=6600 unit=rpm
